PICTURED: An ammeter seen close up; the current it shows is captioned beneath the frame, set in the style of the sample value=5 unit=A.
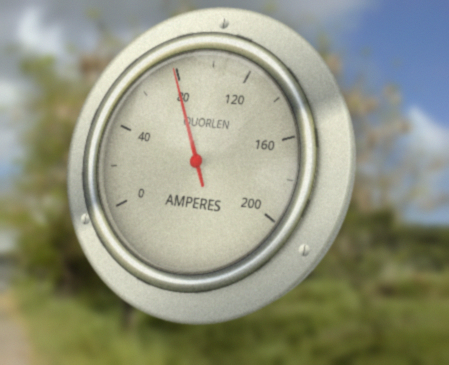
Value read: value=80 unit=A
